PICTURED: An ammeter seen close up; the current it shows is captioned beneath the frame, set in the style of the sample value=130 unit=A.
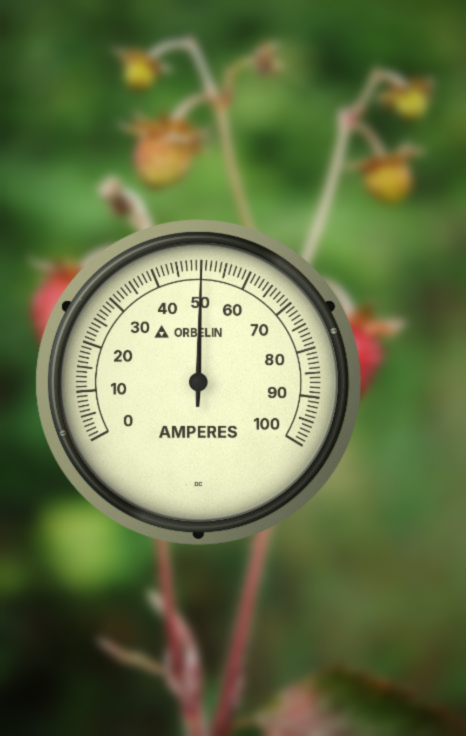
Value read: value=50 unit=A
